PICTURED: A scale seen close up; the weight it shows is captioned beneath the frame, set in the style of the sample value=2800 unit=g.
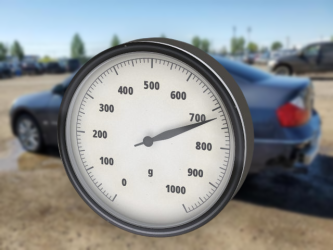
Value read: value=720 unit=g
